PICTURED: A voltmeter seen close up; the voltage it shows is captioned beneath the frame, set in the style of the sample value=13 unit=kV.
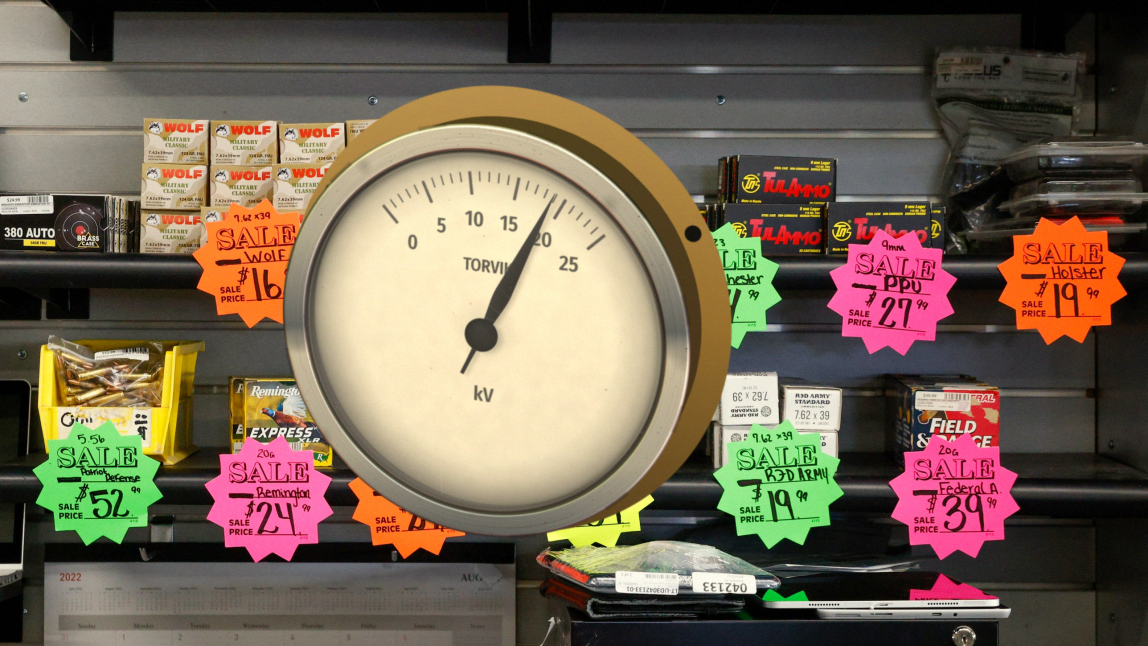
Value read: value=19 unit=kV
